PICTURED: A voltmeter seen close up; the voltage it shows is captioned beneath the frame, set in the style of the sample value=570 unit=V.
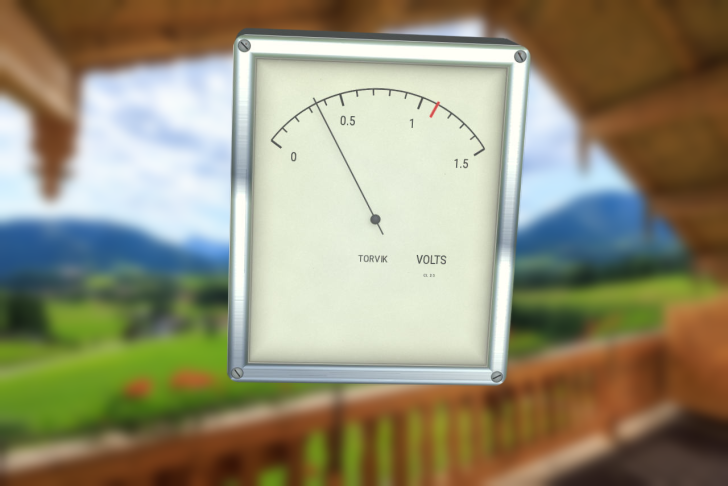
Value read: value=0.35 unit=V
